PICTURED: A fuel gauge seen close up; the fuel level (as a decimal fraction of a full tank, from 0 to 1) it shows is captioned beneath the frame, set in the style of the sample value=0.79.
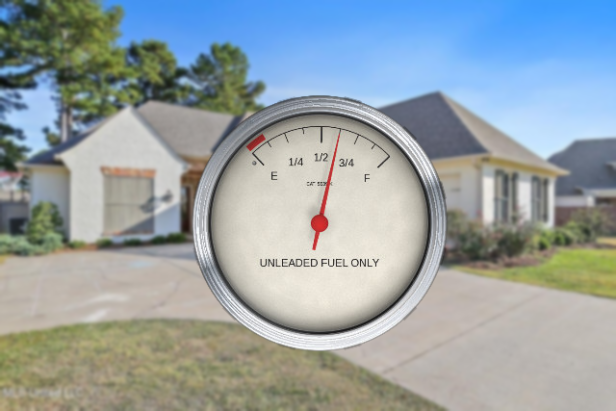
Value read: value=0.625
